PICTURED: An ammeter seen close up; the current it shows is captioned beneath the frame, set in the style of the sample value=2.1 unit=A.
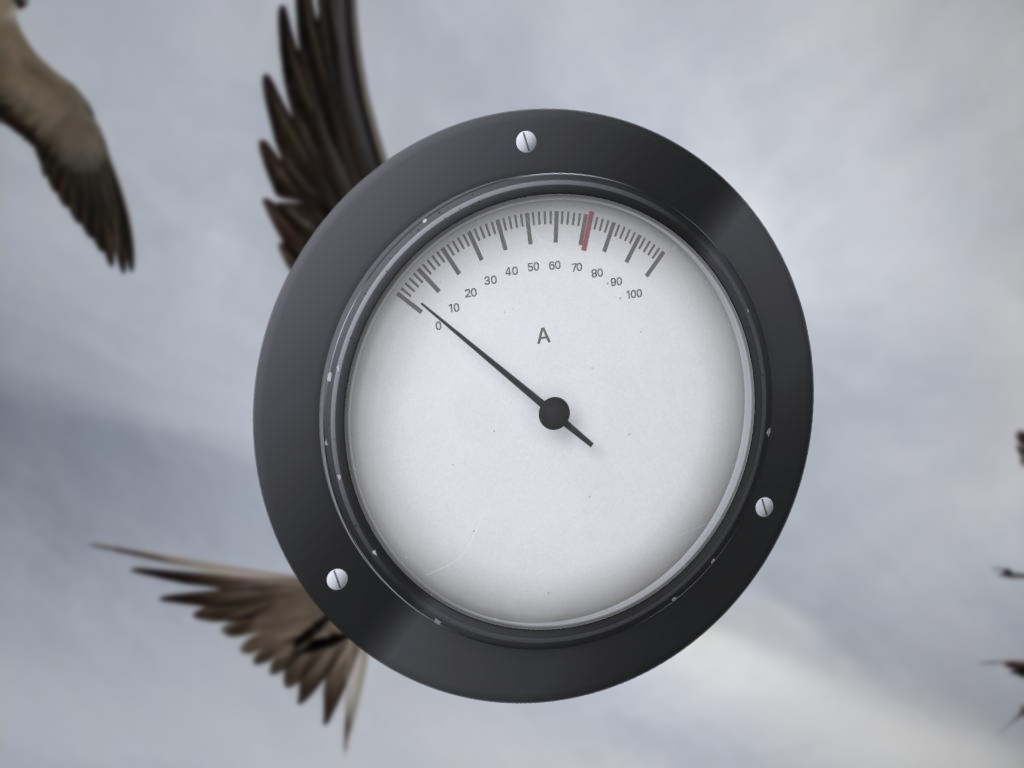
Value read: value=2 unit=A
